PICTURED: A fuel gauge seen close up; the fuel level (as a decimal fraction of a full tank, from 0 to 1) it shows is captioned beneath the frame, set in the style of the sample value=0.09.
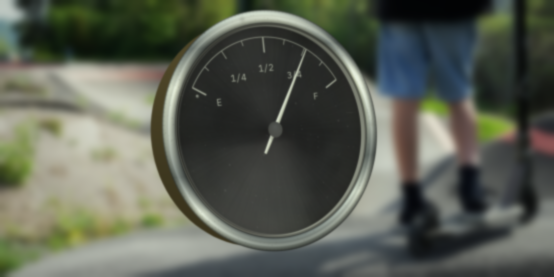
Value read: value=0.75
